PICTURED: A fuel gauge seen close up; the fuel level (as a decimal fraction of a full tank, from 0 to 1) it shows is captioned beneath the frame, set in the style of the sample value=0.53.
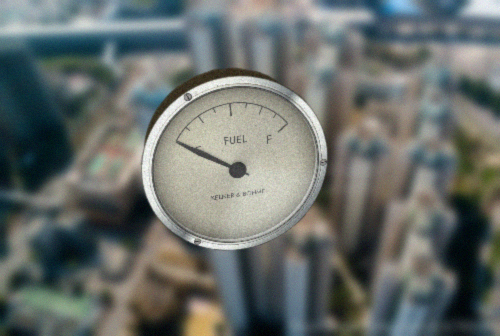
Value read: value=0
